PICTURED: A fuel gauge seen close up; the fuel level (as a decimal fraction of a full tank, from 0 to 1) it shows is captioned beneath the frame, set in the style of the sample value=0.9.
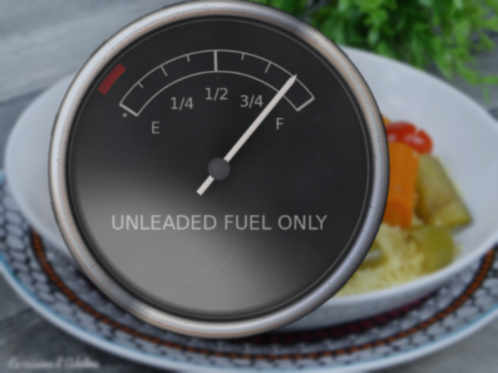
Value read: value=0.875
